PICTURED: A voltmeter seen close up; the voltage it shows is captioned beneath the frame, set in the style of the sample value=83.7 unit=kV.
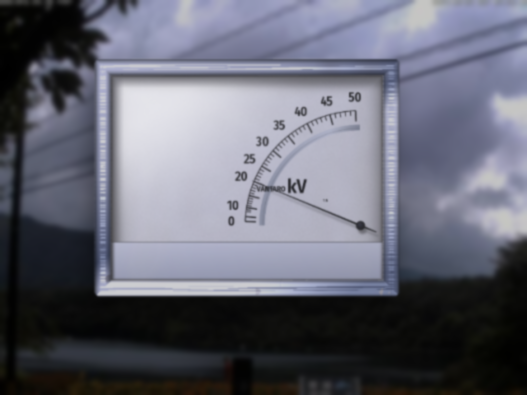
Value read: value=20 unit=kV
